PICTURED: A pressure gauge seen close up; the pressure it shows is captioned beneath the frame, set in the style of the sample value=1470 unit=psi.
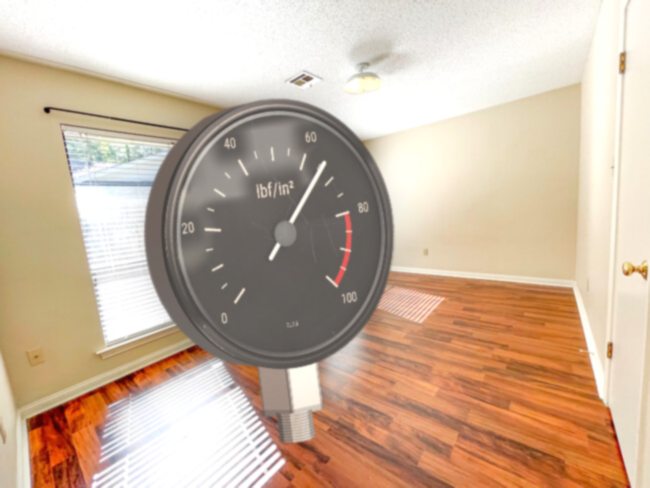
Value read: value=65 unit=psi
